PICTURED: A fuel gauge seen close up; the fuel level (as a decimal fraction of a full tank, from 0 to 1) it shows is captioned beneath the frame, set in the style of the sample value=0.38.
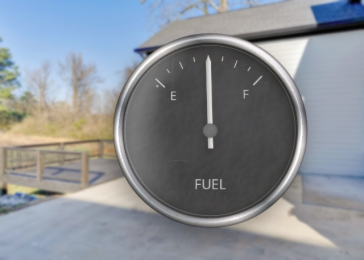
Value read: value=0.5
